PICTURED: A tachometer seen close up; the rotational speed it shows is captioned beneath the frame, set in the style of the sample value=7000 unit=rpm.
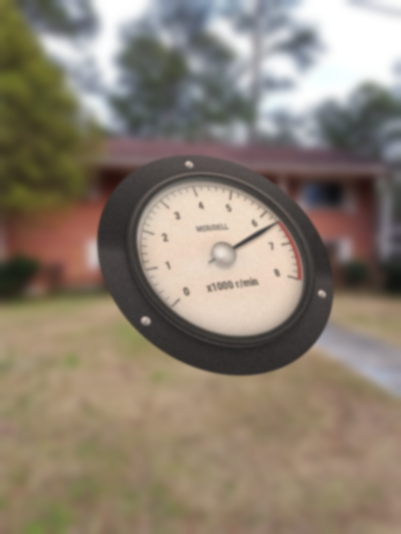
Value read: value=6400 unit=rpm
